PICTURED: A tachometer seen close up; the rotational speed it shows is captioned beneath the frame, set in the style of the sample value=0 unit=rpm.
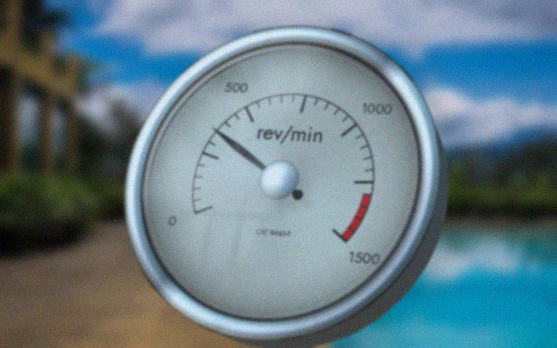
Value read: value=350 unit=rpm
